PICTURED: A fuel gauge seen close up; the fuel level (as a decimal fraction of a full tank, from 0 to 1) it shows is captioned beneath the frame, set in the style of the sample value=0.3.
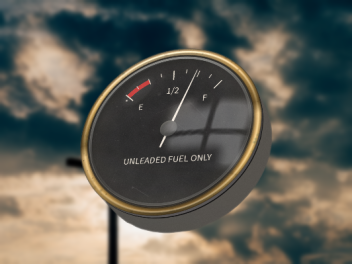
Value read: value=0.75
